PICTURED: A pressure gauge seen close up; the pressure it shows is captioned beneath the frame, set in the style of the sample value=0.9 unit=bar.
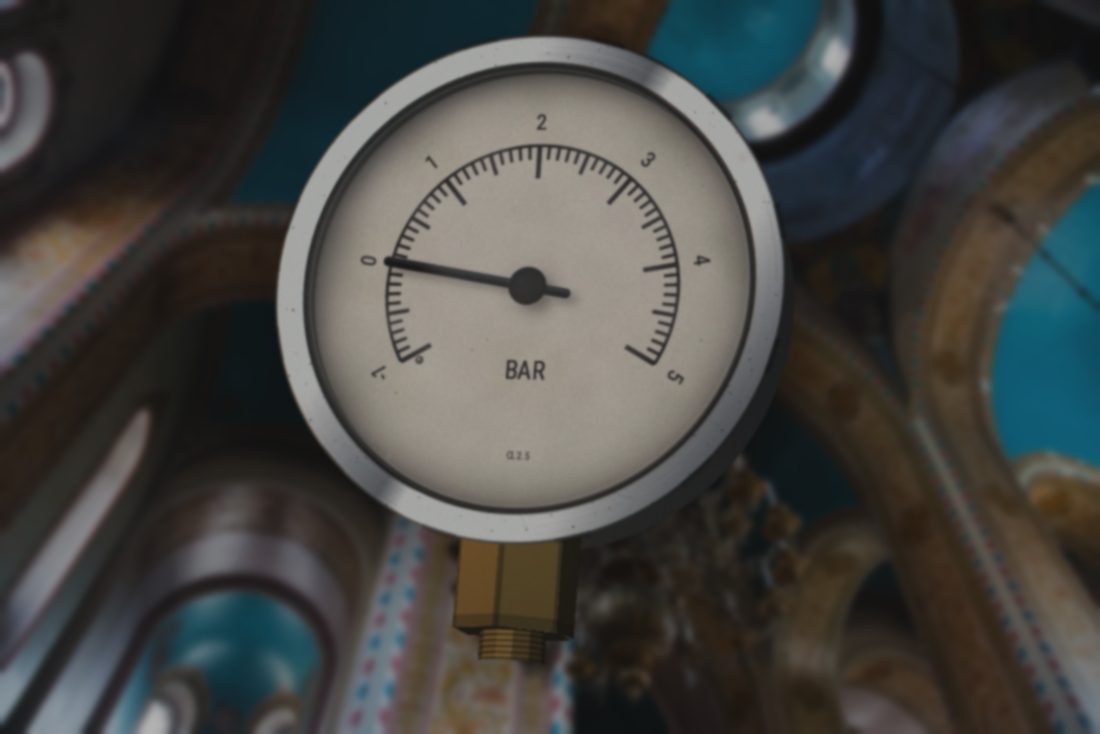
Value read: value=0 unit=bar
